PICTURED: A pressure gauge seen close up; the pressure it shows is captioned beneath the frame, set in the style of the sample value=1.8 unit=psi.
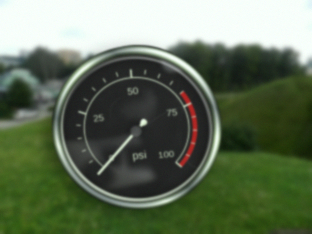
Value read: value=0 unit=psi
